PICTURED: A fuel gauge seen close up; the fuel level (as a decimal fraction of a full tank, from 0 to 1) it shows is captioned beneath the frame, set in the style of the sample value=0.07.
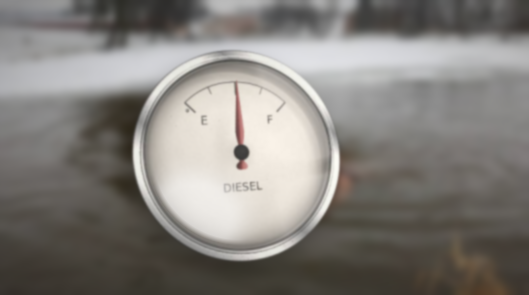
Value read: value=0.5
